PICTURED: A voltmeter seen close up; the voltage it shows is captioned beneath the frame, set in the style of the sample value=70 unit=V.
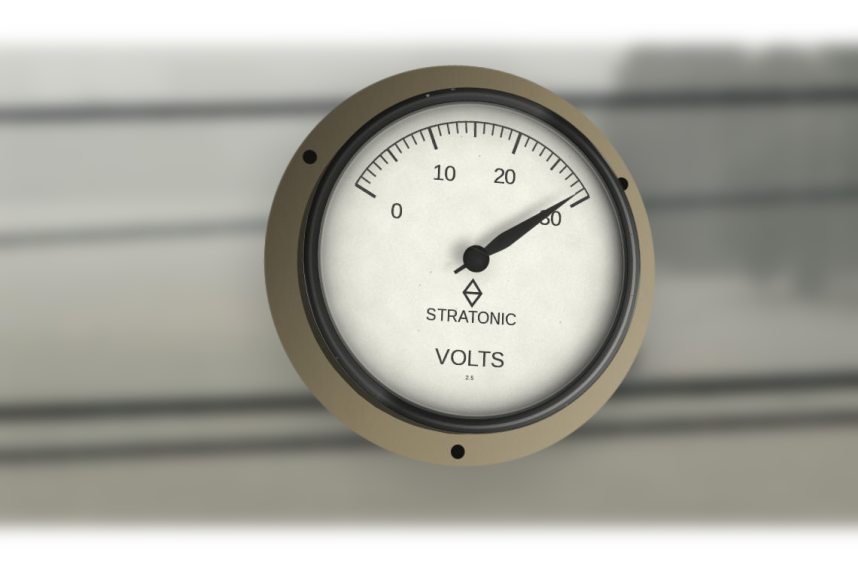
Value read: value=29 unit=V
